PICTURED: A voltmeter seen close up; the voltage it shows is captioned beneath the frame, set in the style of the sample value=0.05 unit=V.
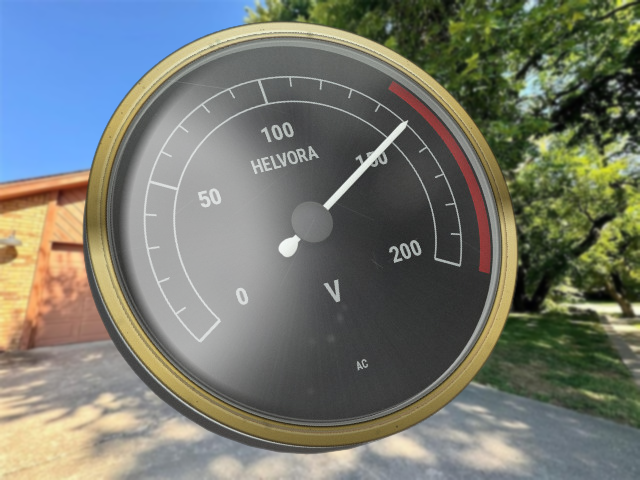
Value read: value=150 unit=V
